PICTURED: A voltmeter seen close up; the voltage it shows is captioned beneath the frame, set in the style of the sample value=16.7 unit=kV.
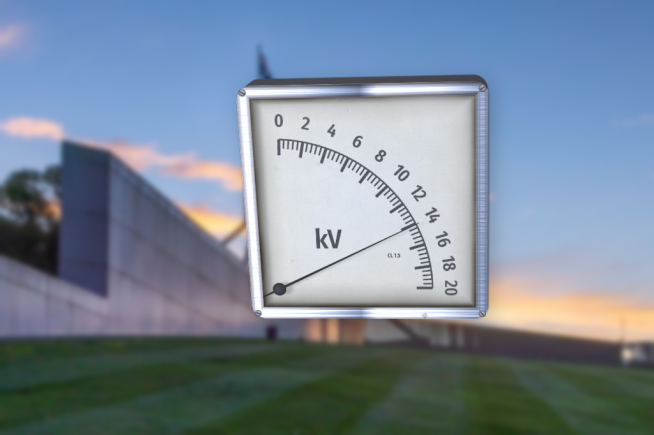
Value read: value=14 unit=kV
